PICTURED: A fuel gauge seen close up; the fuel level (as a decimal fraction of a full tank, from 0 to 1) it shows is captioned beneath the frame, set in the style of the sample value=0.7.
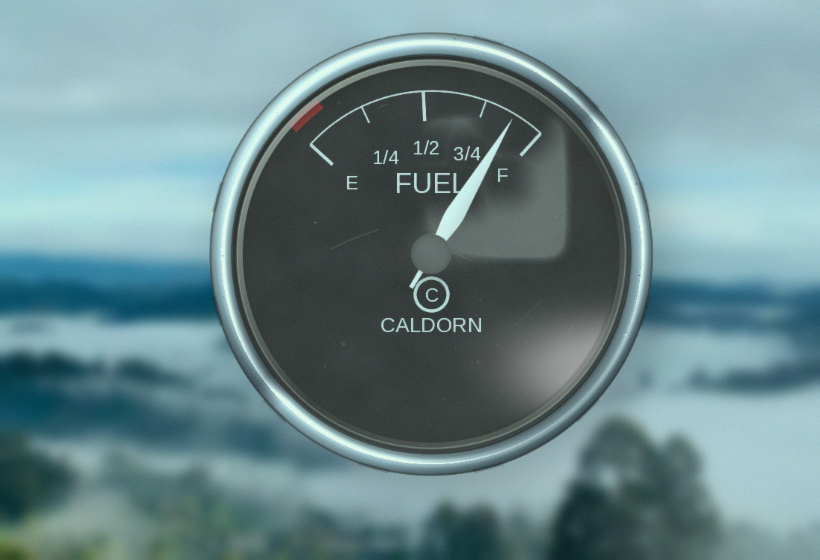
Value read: value=0.875
